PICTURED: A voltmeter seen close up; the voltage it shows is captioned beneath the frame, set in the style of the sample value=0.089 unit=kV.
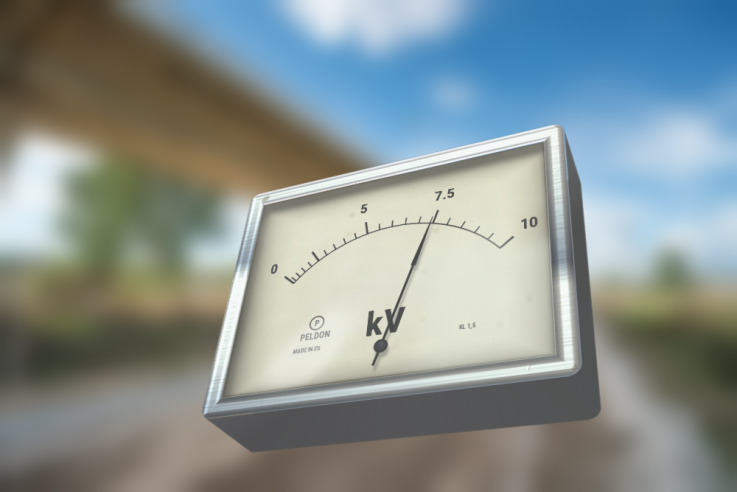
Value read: value=7.5 unit=kV
